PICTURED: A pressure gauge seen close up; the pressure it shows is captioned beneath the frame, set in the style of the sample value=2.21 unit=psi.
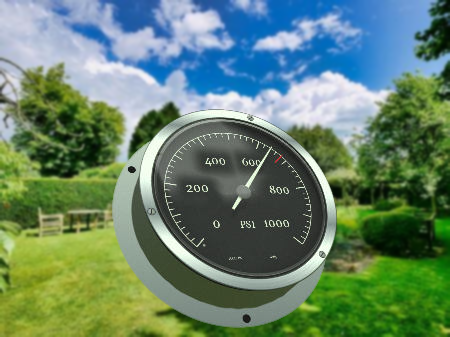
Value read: value=640 unit=psi
